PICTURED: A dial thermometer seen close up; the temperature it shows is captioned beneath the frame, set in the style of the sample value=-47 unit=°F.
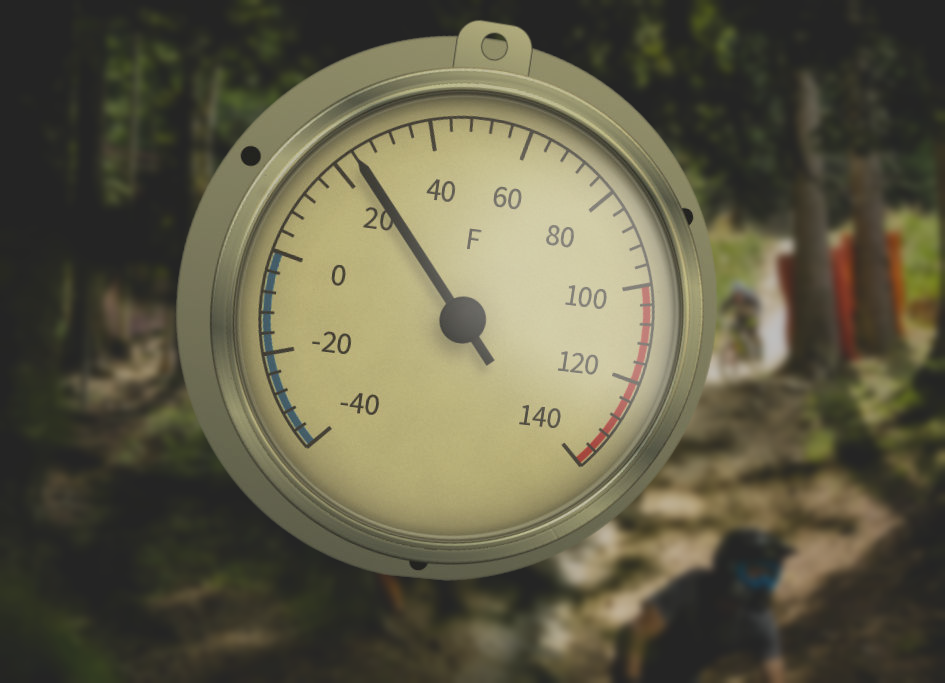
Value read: value=24 unit=°F
